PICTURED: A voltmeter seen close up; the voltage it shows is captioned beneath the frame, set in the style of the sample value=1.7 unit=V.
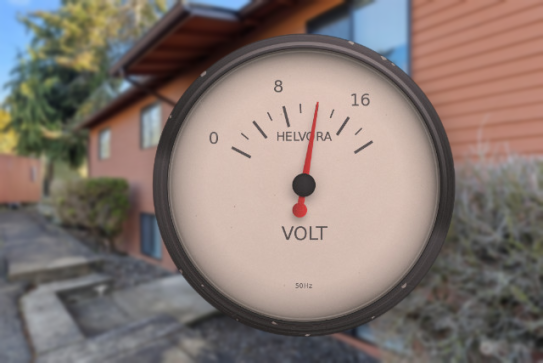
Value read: value=12 unit=V
